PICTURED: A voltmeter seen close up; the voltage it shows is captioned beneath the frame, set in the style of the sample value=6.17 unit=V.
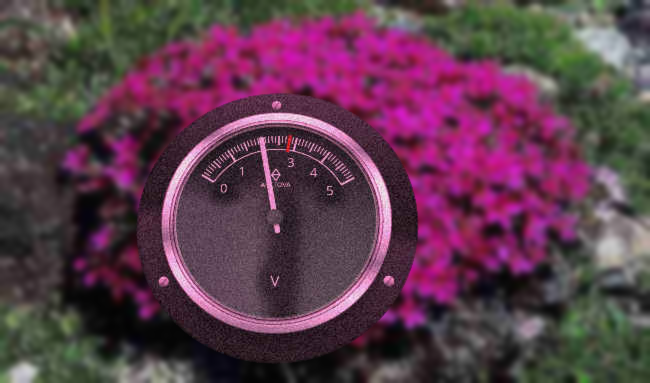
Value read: value=2 unit=V
